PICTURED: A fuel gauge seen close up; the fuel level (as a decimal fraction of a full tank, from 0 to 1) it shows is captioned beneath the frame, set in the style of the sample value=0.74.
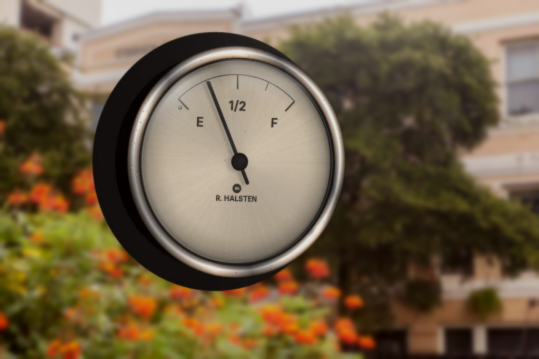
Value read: value=0.25
